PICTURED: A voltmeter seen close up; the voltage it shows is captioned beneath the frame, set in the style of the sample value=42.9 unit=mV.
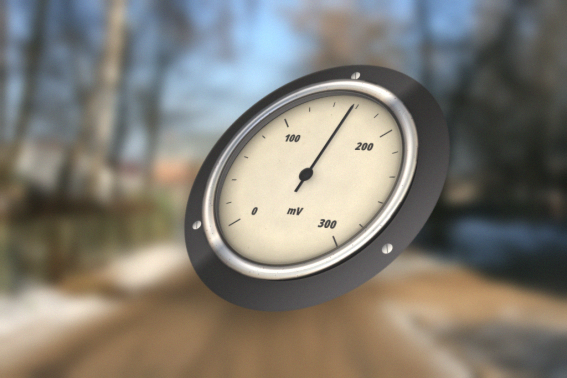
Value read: value=160 unit=mV
